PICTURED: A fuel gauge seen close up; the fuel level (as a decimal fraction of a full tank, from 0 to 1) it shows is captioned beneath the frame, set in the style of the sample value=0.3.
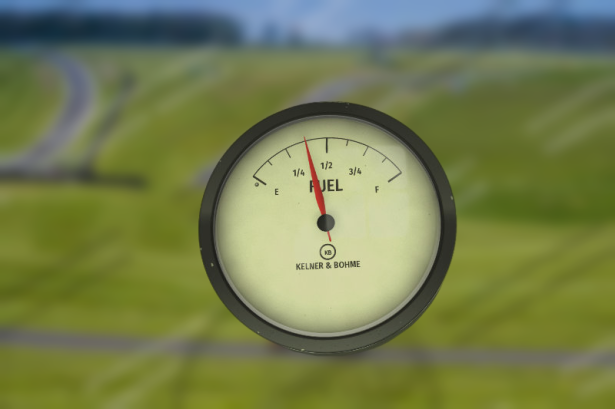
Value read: value=0.375
